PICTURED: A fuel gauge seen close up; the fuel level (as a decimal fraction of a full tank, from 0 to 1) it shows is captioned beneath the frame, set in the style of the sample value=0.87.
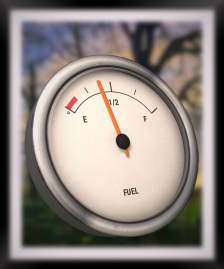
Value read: value=0.375
